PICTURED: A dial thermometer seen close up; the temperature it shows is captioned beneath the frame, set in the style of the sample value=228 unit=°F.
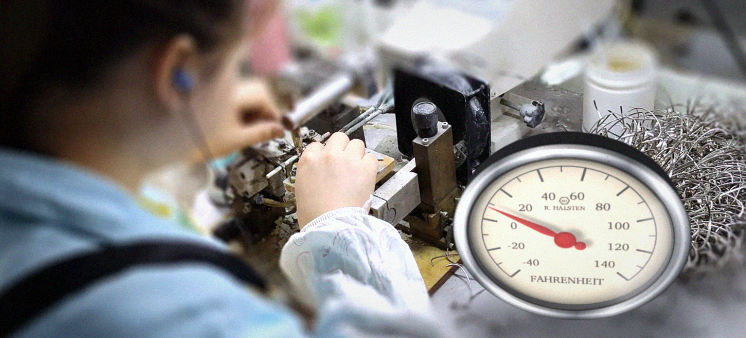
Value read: value=10 unit=°F
